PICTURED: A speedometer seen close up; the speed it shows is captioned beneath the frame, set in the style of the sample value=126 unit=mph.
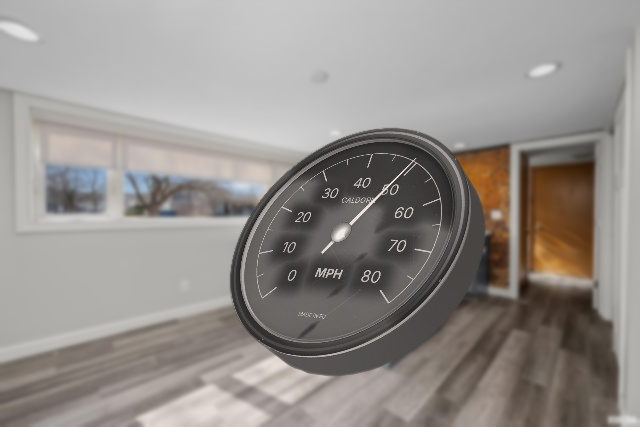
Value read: value=50 unit=mph
